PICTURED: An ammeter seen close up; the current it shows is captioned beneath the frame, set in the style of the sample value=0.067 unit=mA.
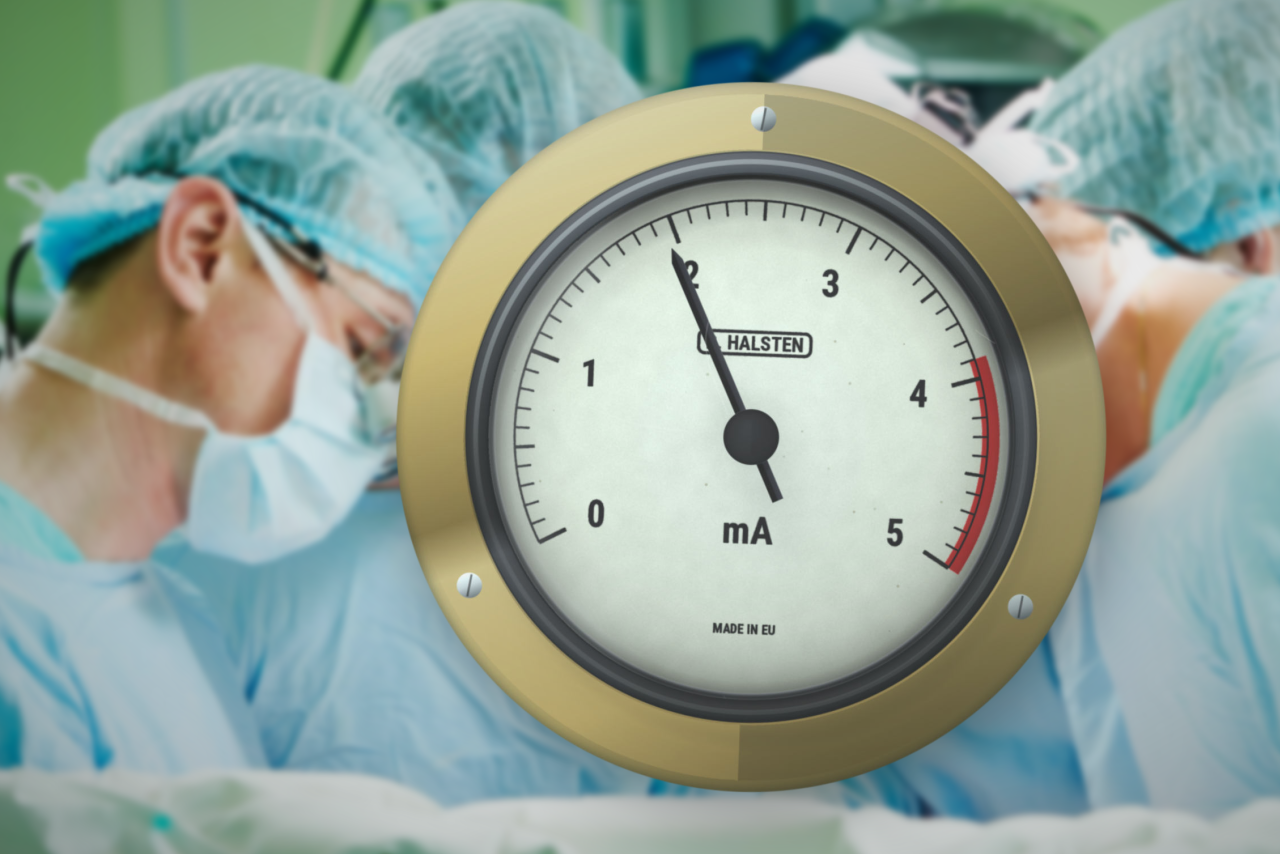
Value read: value=1.95 unit=mA
